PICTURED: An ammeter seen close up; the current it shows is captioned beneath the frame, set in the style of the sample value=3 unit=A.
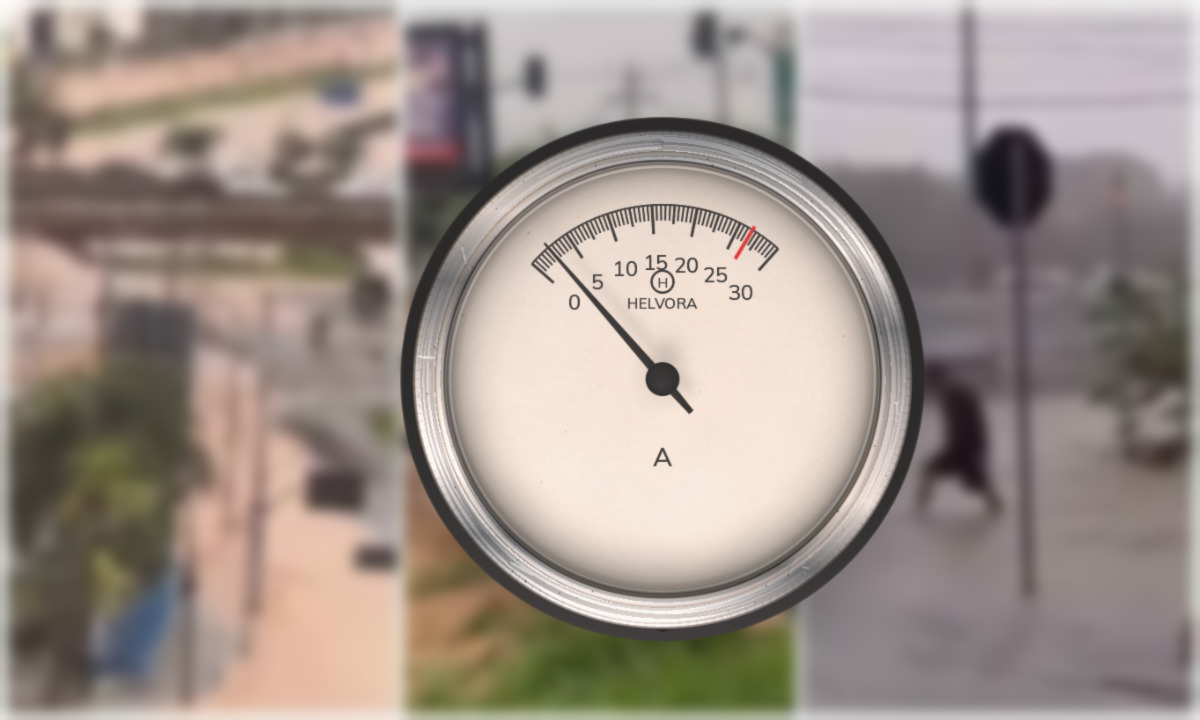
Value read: value=2.5 unit=A
